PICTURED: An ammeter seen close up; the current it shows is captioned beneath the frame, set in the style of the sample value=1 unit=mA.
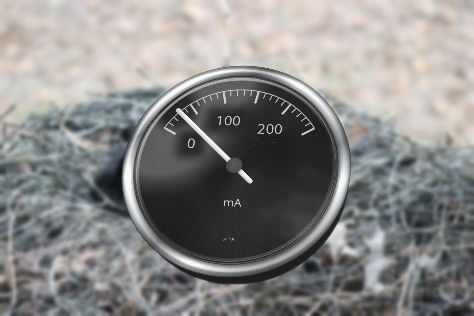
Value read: value=30 unit=mA
